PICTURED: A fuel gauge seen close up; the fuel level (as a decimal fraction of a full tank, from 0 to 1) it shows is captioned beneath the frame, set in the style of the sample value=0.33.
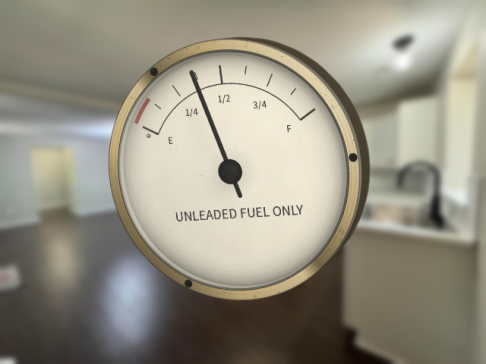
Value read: value=0.375
